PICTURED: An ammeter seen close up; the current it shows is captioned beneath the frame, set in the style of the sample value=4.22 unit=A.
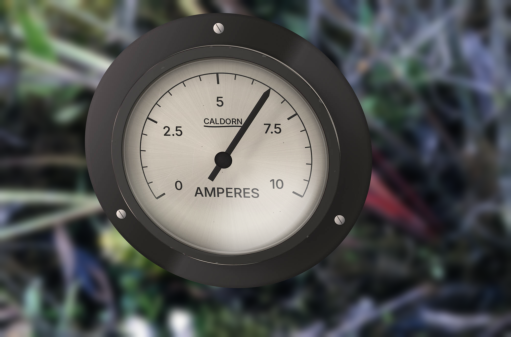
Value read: value=6.5 unit=A
